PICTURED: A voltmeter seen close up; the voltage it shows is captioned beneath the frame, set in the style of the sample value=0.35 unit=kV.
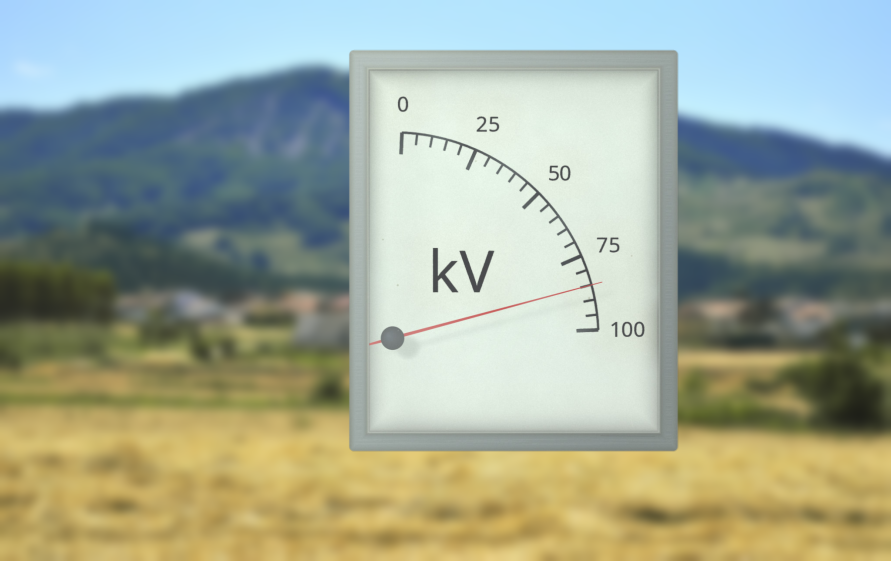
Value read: value=85 unit=kV
